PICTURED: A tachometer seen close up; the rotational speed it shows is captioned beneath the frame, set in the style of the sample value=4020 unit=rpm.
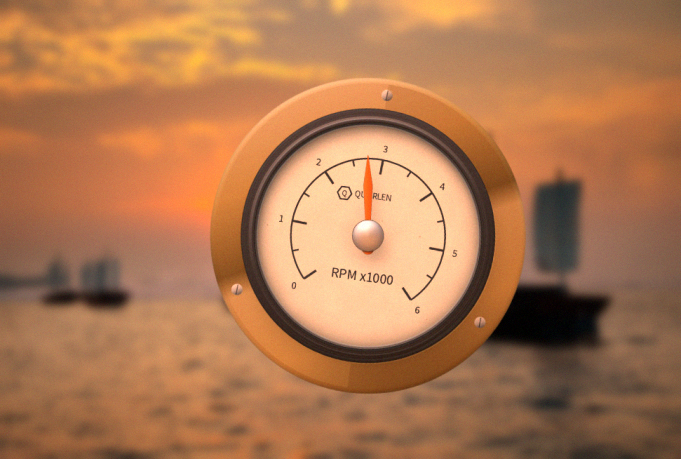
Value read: value=2750 unit=rpm
